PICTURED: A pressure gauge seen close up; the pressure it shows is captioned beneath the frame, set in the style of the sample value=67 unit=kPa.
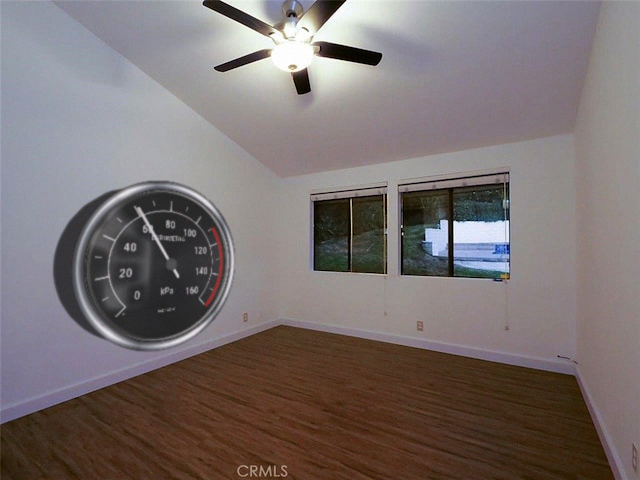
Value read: value=60 unit=kPa
